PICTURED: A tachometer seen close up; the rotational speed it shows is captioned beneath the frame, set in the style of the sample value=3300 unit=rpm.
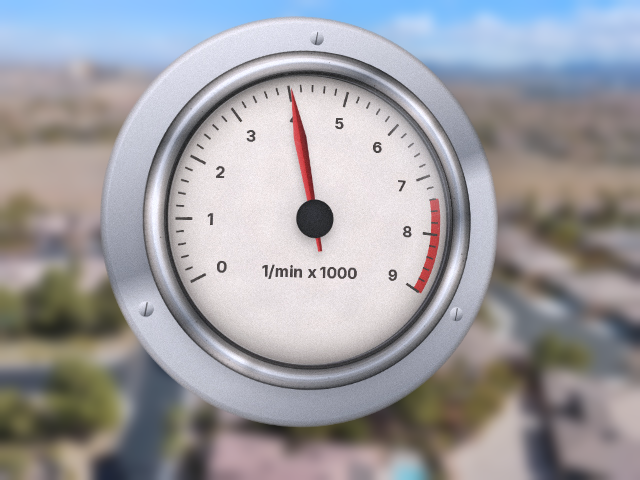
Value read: value=4000 unit=rpm
